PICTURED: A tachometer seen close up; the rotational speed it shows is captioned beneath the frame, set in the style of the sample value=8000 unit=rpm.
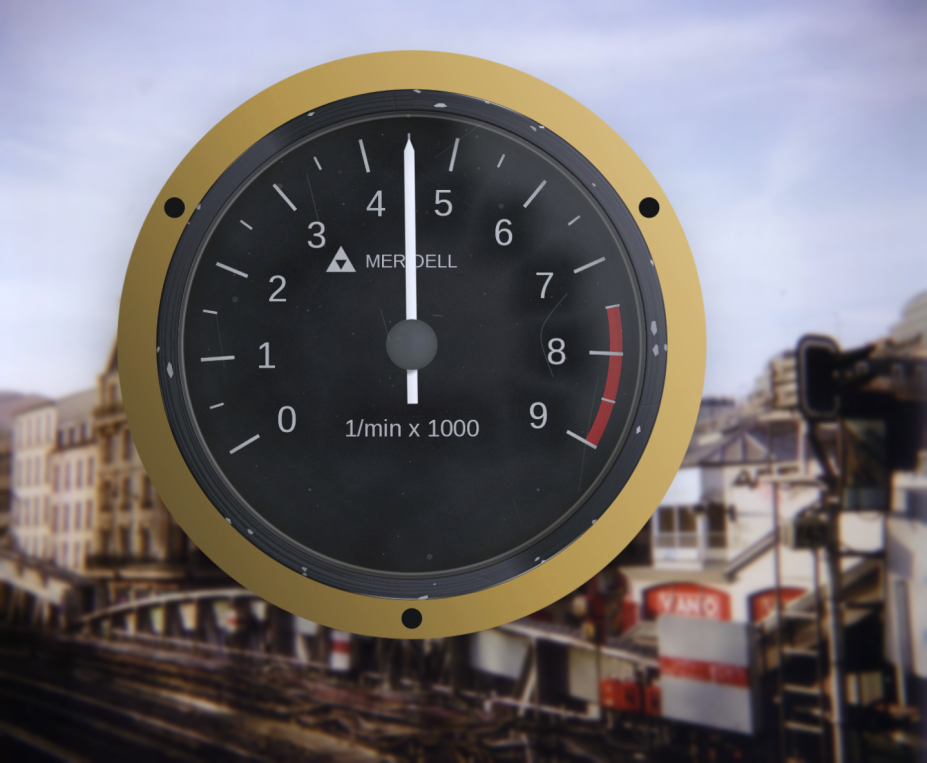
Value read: value=4500 unit=rpm
